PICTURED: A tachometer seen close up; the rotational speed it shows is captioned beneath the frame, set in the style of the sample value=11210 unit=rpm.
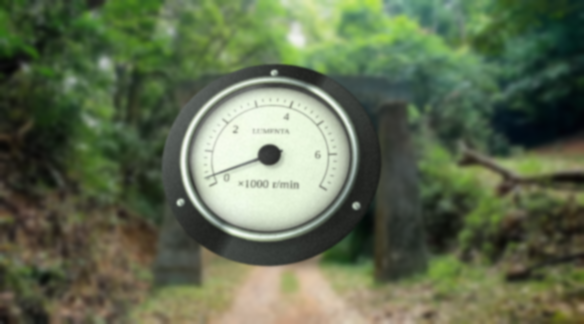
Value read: value=200 unit=rpm
